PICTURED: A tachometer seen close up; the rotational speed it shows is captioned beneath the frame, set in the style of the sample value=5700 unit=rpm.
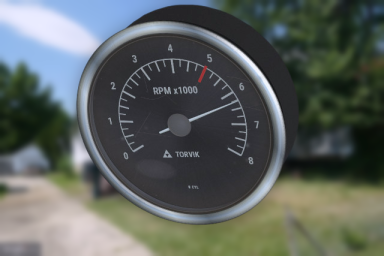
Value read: value=6250 unit=rpm
